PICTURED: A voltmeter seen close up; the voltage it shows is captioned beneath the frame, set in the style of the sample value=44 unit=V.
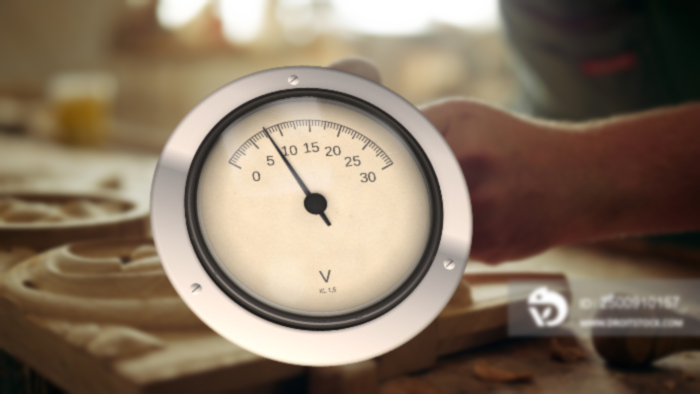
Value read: value=7.5 unit=V
